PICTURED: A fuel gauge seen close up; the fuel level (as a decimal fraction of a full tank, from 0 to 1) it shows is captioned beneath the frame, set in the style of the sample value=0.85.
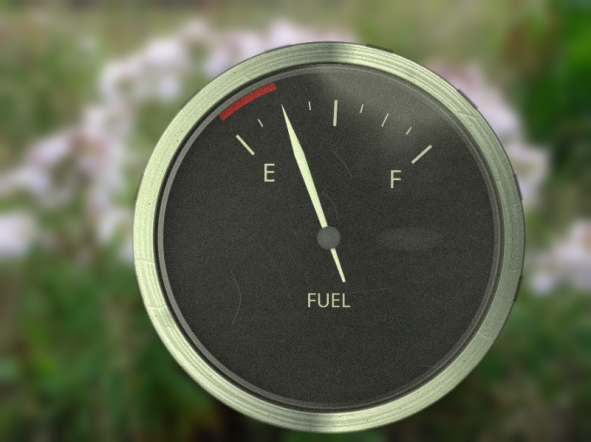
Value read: value=0.25
